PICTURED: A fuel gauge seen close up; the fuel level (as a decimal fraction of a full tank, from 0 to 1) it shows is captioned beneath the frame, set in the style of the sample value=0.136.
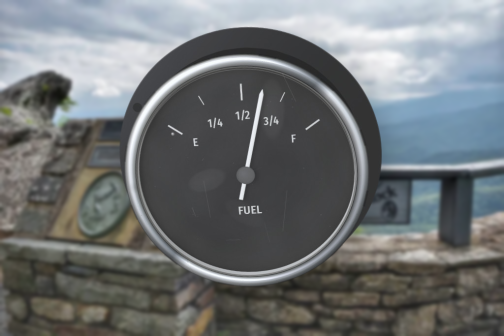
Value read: value=0.625
